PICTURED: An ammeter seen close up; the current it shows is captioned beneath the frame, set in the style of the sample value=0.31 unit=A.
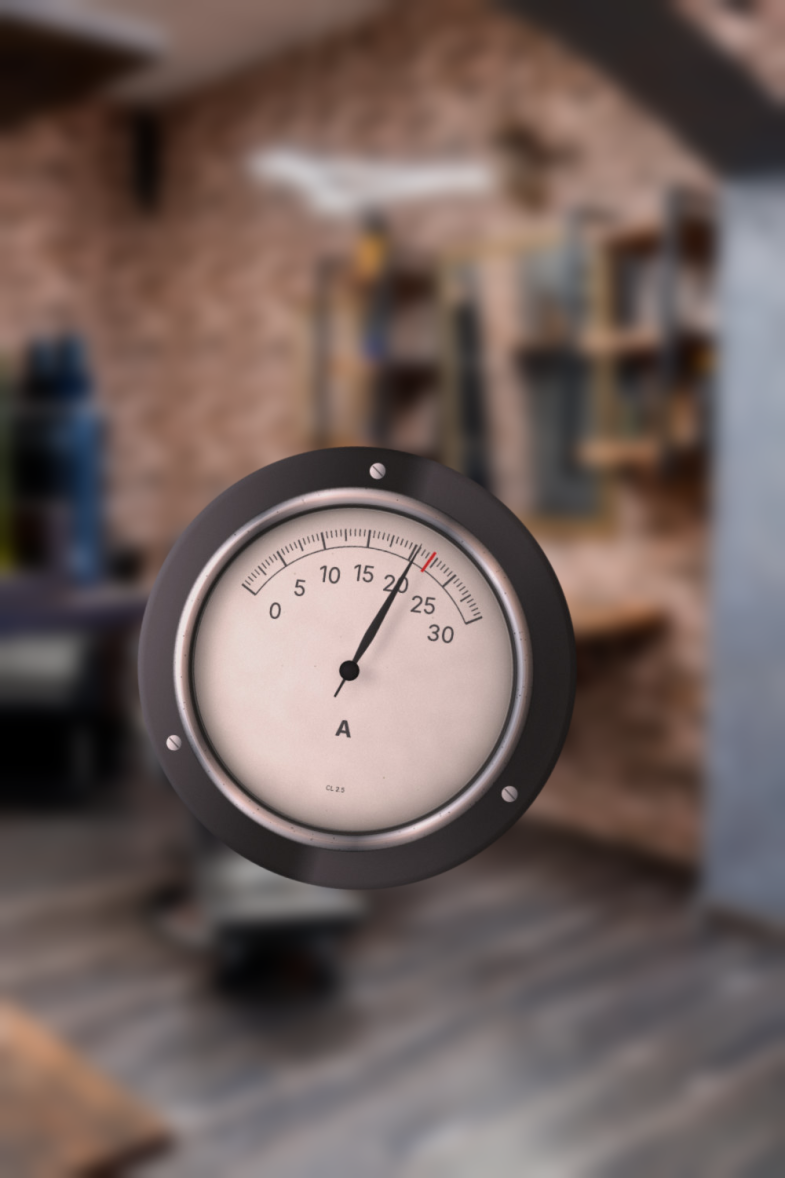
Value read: value=20.5 unit=A
